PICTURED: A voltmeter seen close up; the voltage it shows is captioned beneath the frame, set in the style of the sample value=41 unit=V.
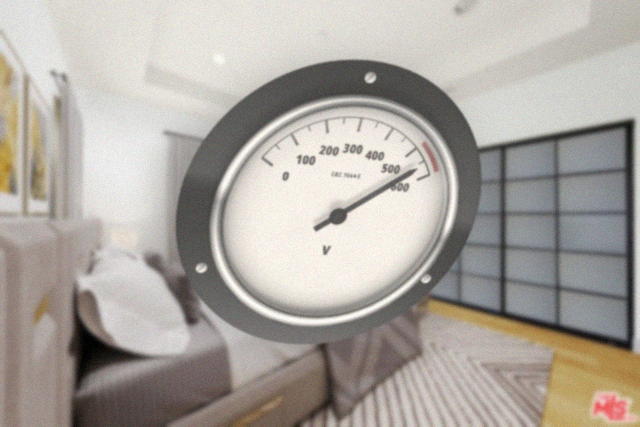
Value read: value=550 unit=V
